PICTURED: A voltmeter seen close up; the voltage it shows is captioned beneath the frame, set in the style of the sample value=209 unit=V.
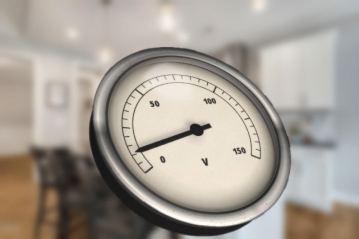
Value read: value=10 unit=V
